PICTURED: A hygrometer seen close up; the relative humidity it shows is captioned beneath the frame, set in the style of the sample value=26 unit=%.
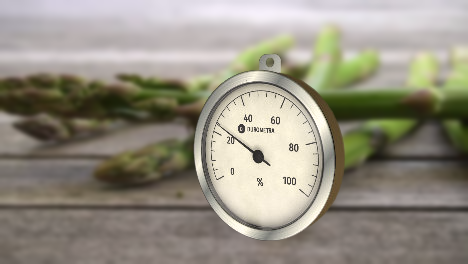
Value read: value=24 unit=%
